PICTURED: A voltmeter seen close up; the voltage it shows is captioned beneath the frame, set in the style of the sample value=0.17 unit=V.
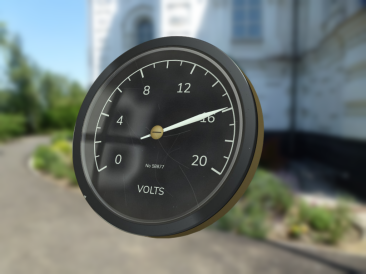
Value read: value=16 unit=V
